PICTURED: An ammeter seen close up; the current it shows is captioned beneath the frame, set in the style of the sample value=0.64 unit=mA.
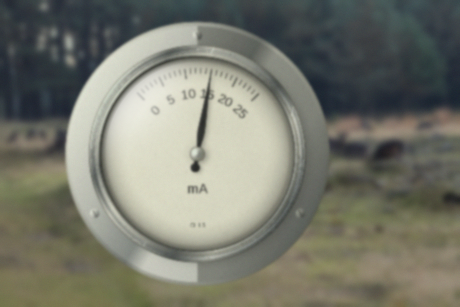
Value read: value=15 unit=mA
